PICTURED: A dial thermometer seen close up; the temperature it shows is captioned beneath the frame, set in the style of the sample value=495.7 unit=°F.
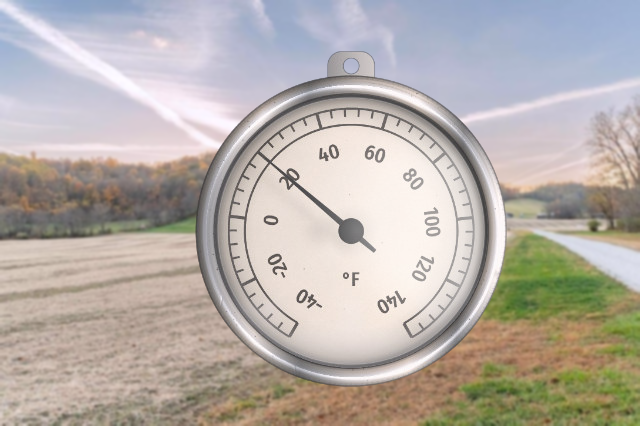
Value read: value=20 unit=°F
